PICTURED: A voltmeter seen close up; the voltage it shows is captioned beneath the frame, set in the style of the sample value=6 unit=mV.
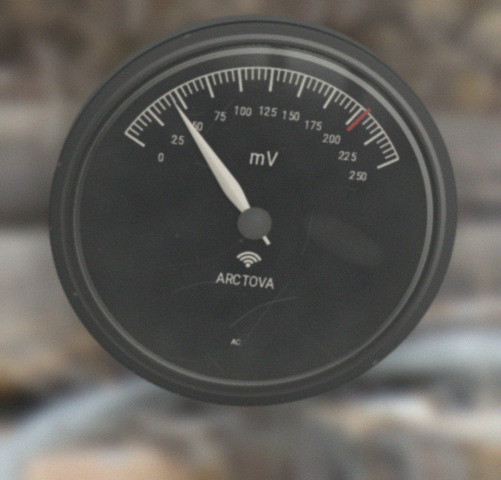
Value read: value=45 unit=mV
